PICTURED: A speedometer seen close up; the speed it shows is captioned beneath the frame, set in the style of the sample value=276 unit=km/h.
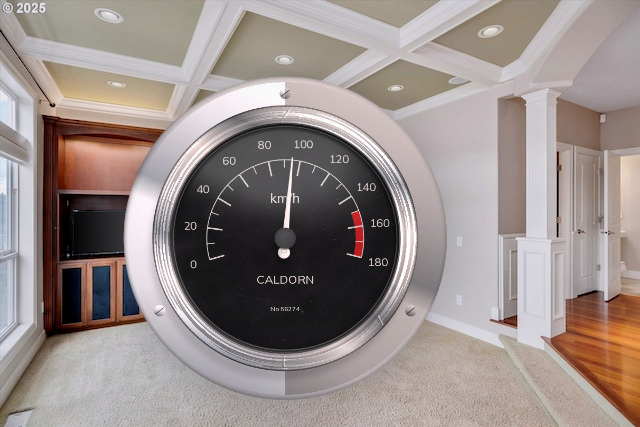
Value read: value=95 unit=km/h
